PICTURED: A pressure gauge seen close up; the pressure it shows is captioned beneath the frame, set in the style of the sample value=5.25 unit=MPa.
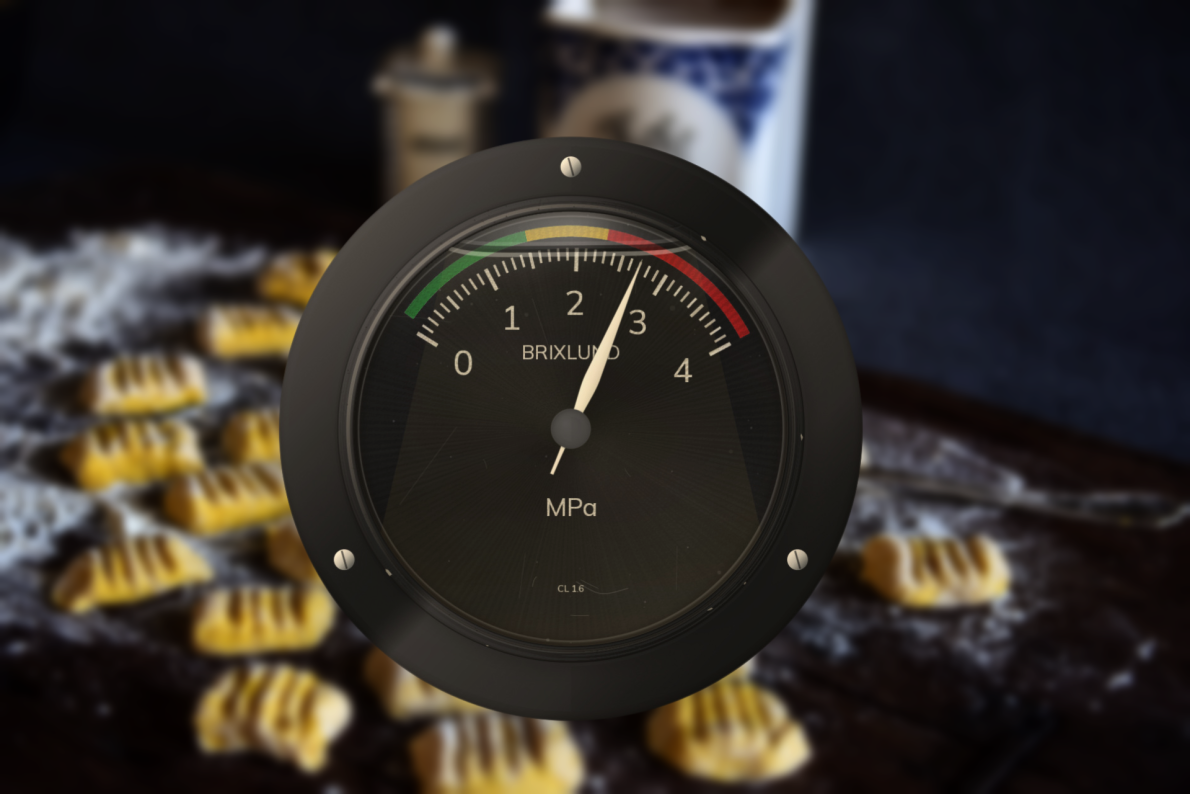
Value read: value=2.7 unit=MPa
